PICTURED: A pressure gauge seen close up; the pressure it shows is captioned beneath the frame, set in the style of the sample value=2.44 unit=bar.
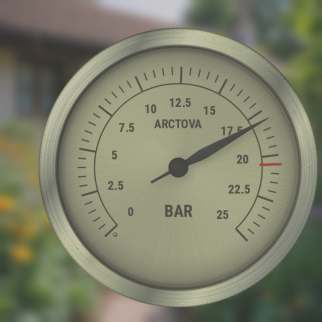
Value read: value=18 unit=bar
